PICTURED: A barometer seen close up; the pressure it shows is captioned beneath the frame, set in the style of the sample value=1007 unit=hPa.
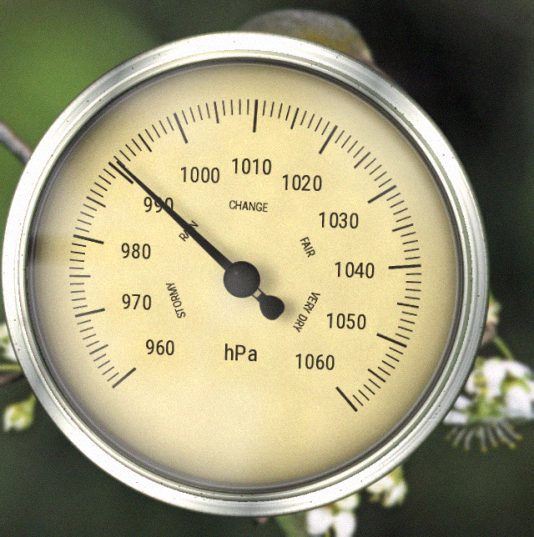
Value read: value=991 unit=hPa
